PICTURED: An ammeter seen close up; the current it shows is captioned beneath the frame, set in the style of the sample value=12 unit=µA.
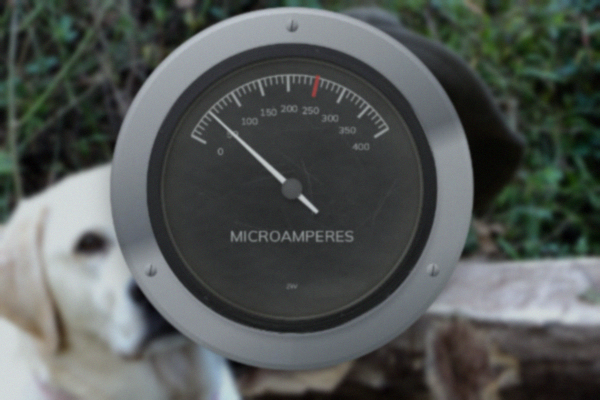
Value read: value=50 unit=µA
